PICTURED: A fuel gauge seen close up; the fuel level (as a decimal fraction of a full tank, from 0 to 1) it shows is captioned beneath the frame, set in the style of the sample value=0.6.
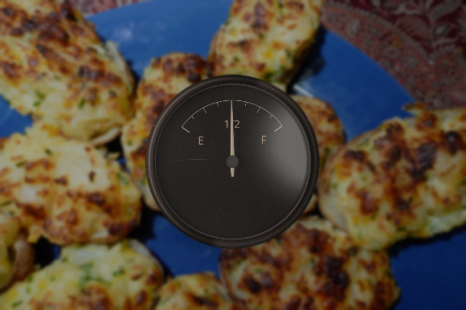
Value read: value=0.5
